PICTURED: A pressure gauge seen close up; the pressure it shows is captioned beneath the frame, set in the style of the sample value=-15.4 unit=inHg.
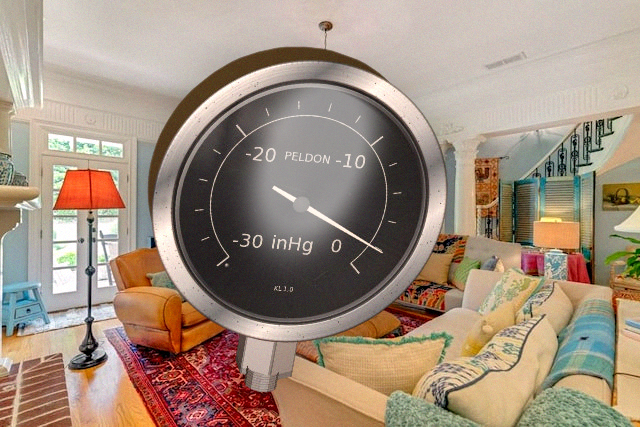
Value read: value=-2 unit=inHg
